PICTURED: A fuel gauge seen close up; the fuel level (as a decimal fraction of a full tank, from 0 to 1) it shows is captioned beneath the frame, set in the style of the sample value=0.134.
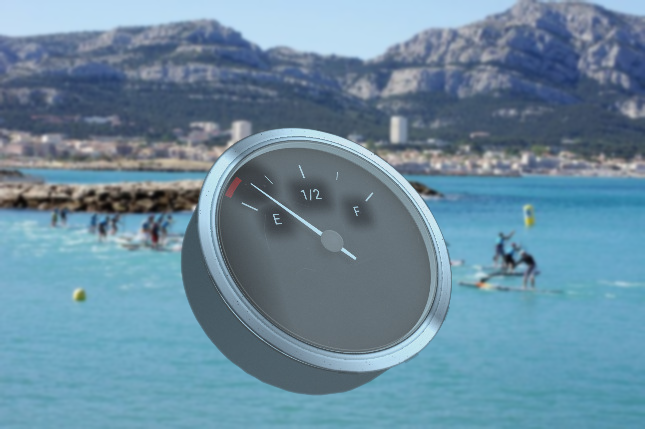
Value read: value=0.125
